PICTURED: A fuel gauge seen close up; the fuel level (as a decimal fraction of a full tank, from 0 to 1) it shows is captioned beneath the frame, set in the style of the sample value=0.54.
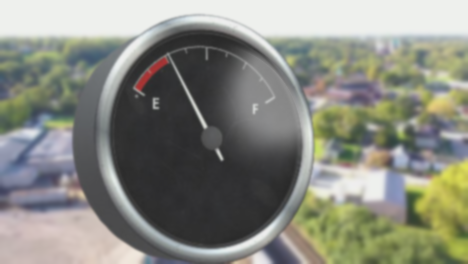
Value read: value=0.25
